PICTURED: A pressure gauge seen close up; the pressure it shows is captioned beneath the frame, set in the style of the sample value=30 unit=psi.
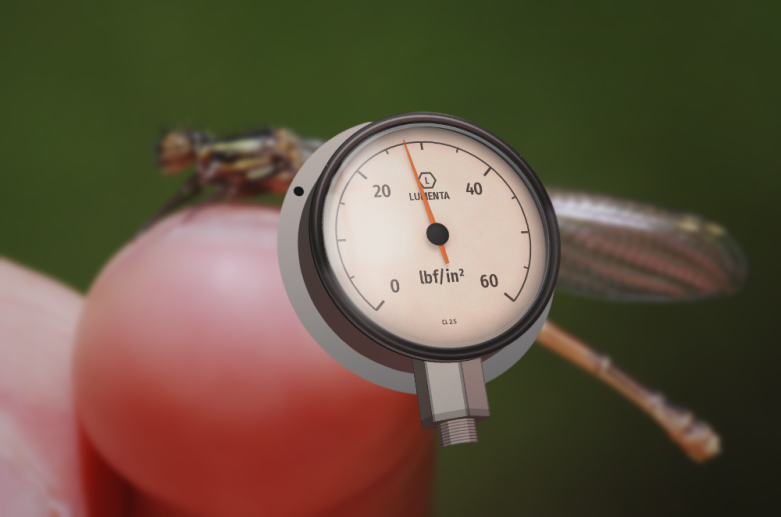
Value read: value=27.5 unit=psi
